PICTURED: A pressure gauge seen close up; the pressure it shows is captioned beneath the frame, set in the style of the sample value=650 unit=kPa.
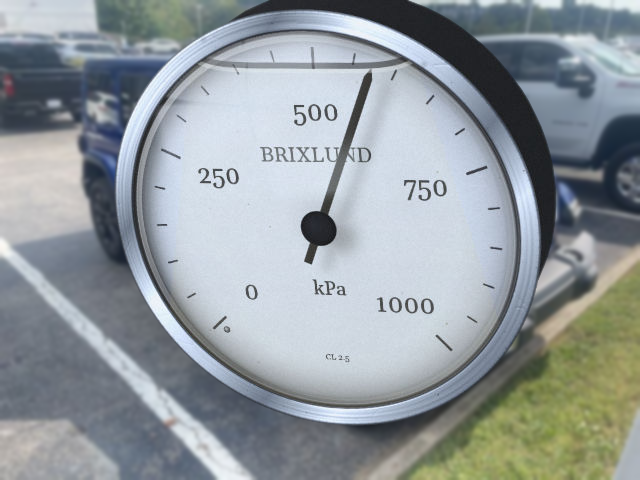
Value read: value=575 unit=kPa
